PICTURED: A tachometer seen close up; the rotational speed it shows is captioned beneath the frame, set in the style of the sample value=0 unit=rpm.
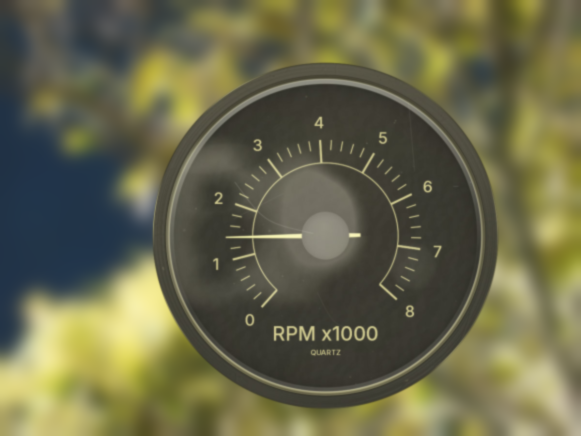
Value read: value=1400 unit=rpm
